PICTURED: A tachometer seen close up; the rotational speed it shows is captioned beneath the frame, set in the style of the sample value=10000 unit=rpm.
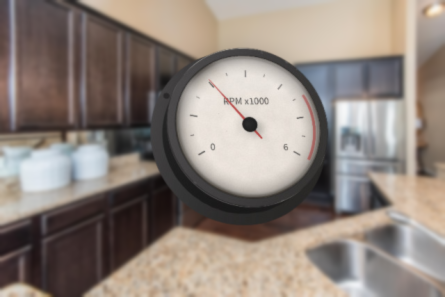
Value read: value=2000 unit=rpm
